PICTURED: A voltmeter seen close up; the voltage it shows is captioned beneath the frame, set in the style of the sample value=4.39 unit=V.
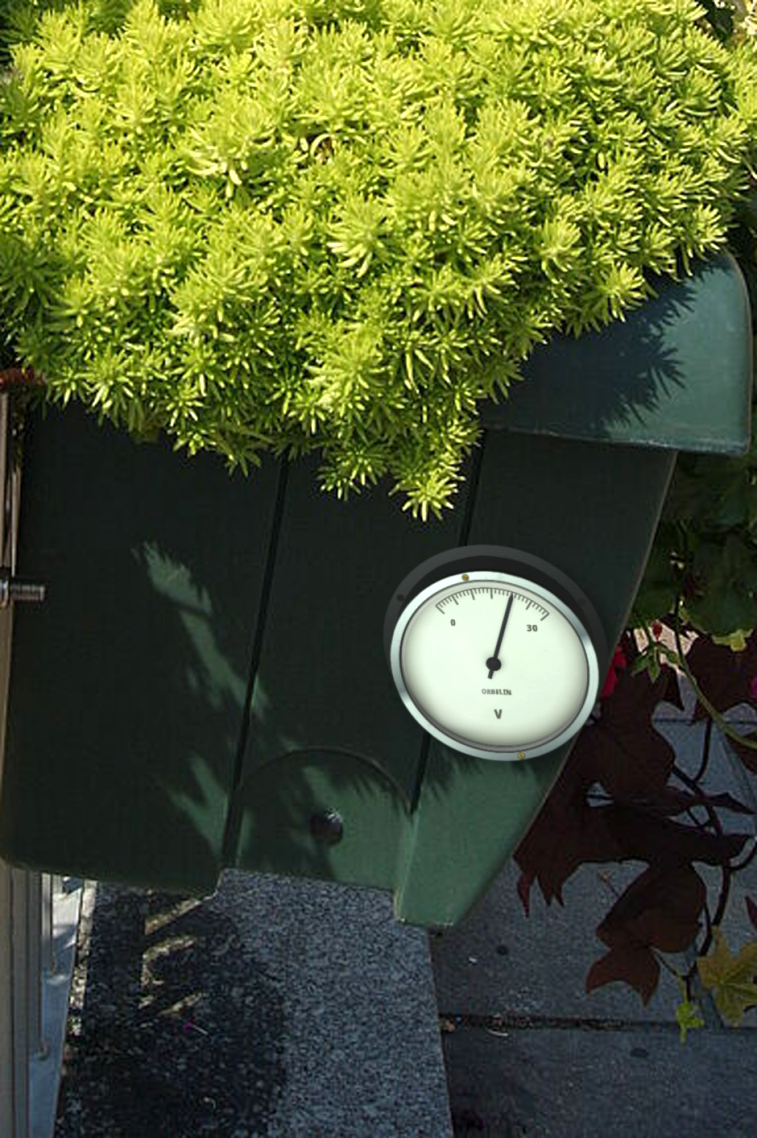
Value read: value=20 unit=V
